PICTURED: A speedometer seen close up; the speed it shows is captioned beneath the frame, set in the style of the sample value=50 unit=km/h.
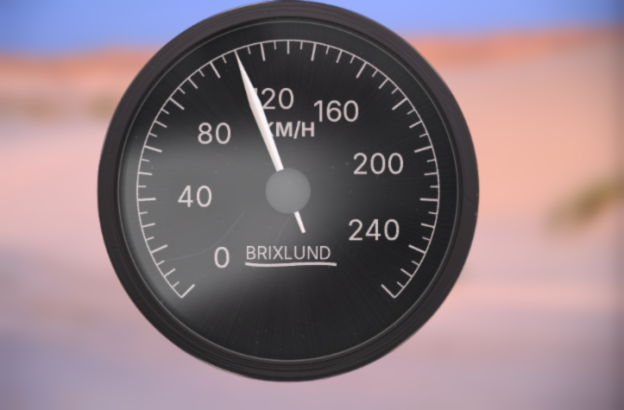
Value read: value=110 unit=km/h
